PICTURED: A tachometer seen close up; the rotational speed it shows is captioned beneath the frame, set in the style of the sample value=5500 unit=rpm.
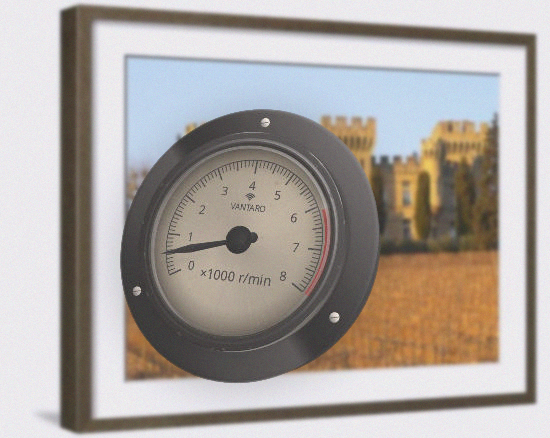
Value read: value=500 unit=rpm
